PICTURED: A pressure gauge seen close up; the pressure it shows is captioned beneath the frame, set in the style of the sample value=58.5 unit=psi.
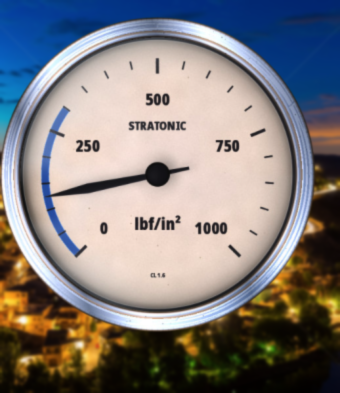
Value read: value=125 unit=psi
